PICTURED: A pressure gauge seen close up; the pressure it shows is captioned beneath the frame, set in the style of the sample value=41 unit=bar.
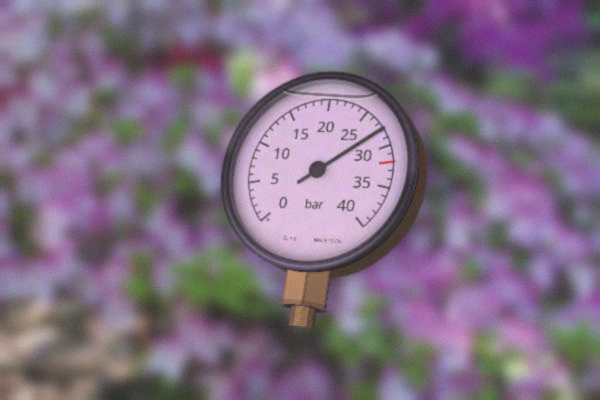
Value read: value=28 unit=bar
